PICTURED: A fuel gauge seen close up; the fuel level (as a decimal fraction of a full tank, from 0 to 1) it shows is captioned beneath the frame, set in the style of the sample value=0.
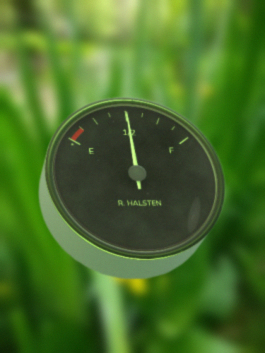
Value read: value=0.5
